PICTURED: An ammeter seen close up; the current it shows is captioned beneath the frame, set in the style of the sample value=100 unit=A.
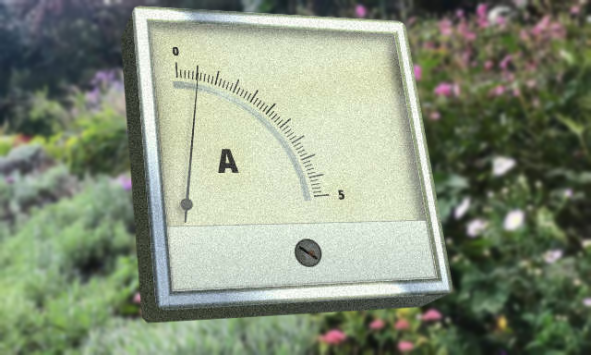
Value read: value=0.5 unit=A
